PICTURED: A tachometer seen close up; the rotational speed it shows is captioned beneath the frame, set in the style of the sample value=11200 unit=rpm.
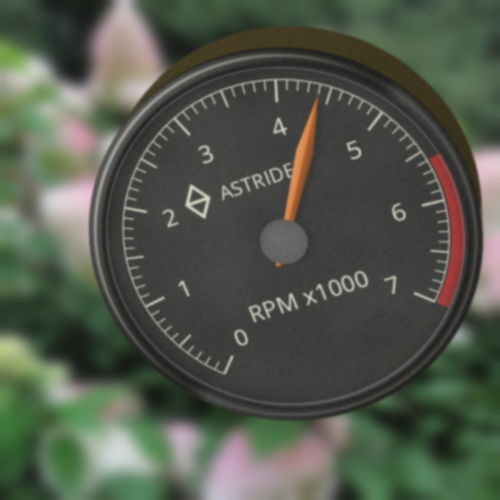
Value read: value=4400 unit=rpm
